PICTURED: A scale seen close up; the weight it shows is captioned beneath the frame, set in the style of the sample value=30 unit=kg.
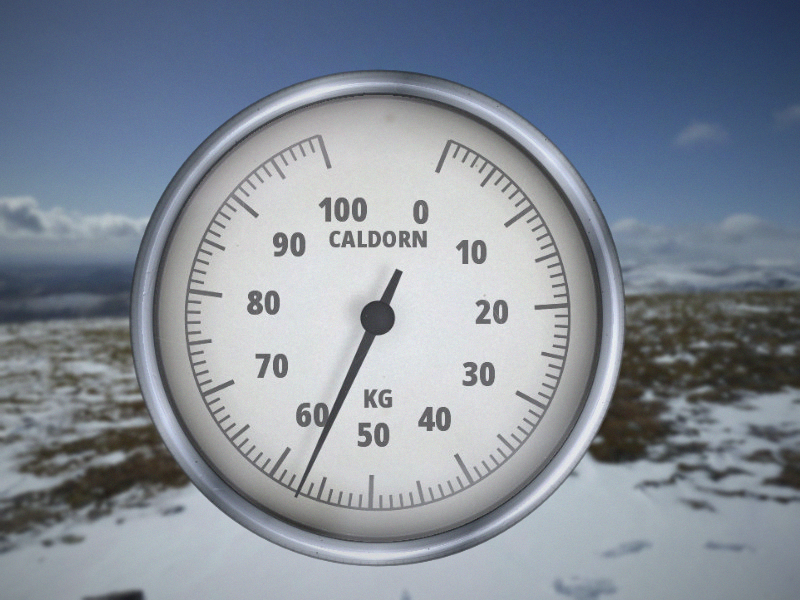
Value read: value=57 unit=kg
